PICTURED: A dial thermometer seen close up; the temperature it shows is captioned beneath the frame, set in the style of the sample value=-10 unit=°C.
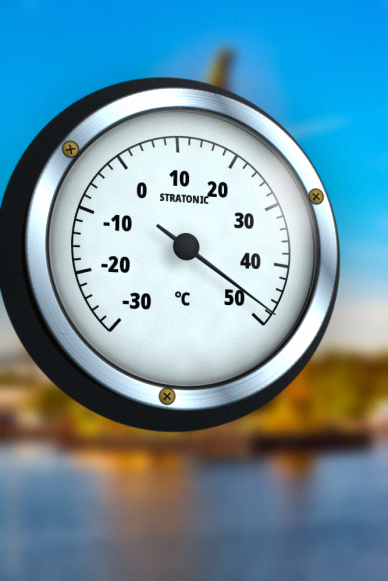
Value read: value=48 unit=°C
